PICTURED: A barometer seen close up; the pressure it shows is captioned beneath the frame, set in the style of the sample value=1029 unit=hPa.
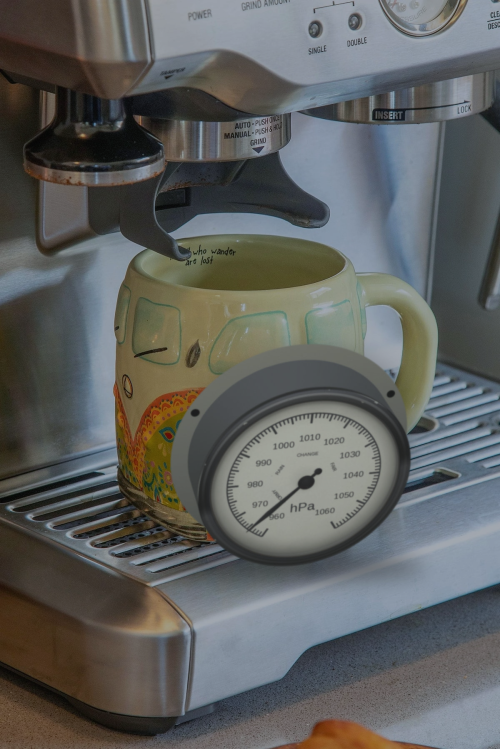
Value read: value=965 unit=hPa
